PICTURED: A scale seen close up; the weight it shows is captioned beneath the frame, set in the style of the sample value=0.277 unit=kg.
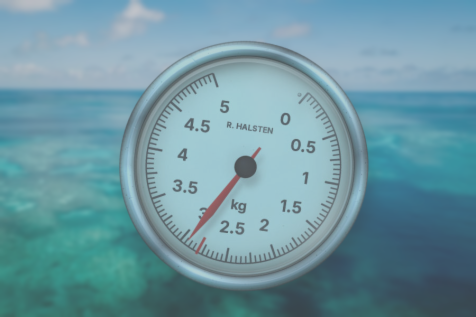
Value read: value=2.95 unit=kg
